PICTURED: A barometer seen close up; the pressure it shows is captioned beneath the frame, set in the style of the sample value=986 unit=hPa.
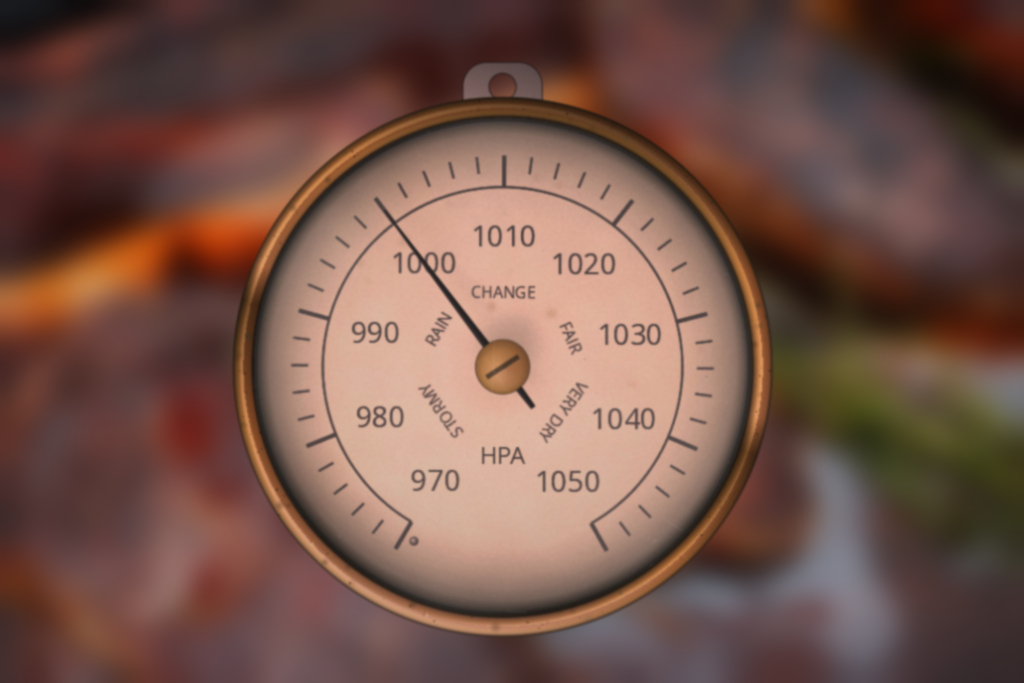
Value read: value=1000 unit=hPa
